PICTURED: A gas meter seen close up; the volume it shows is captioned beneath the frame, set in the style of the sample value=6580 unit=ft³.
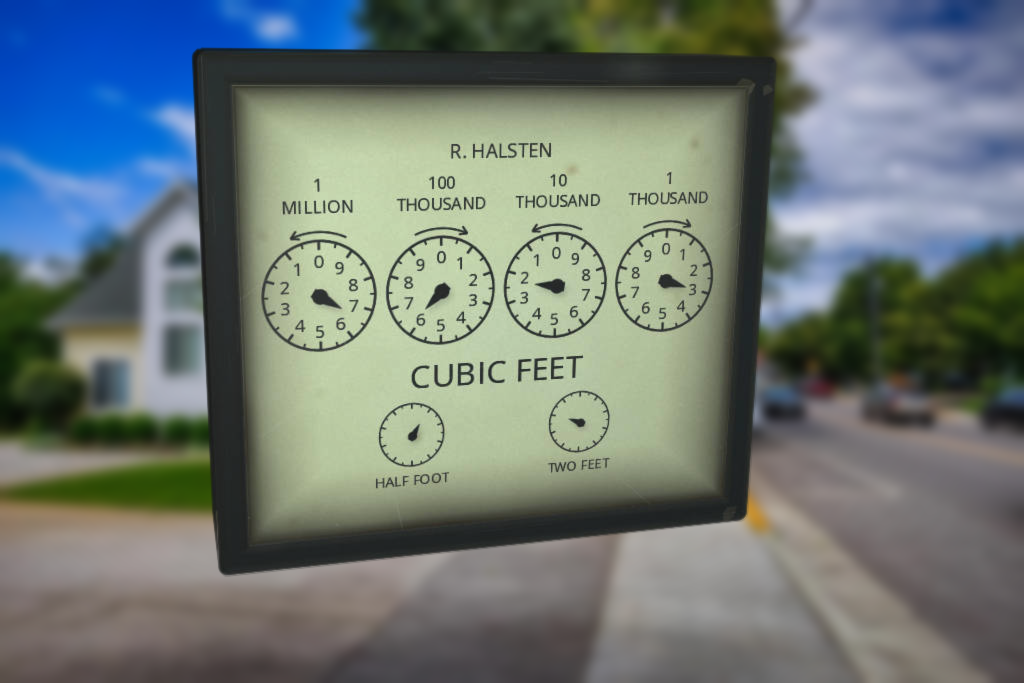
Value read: value=662300 unit=ft³
